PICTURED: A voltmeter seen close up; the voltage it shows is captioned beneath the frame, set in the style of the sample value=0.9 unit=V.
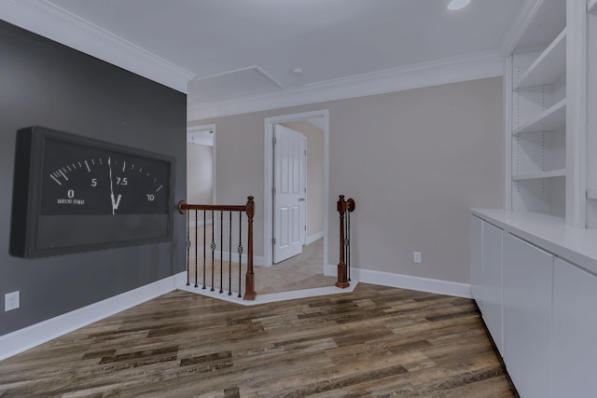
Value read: value=6.5 unit=V
